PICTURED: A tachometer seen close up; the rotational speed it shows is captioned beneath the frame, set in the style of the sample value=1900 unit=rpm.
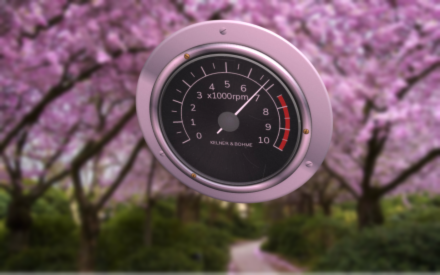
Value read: value=6750 unit=rpm
